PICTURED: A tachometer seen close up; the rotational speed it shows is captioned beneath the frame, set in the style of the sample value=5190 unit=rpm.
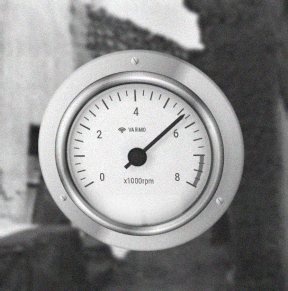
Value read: value=5625 unit=rpm
